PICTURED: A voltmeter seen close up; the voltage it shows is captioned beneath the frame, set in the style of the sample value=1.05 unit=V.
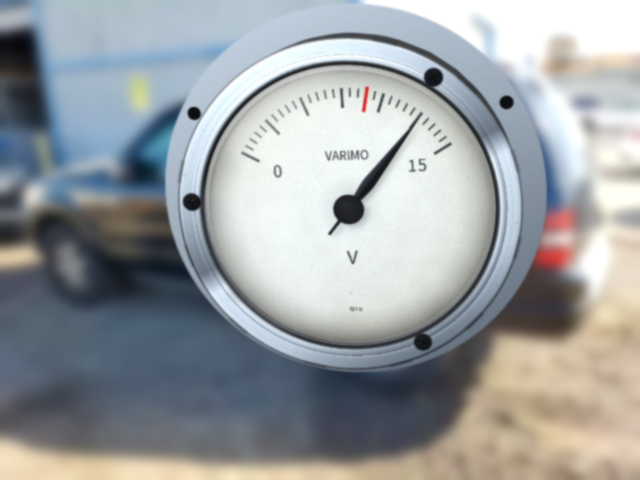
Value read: value=12.5 unit=V
